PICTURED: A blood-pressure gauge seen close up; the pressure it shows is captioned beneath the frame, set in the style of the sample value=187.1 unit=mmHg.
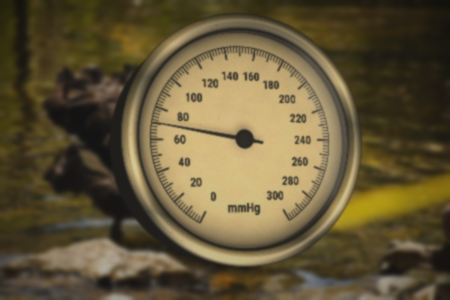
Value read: value=70 unit=mmHg
